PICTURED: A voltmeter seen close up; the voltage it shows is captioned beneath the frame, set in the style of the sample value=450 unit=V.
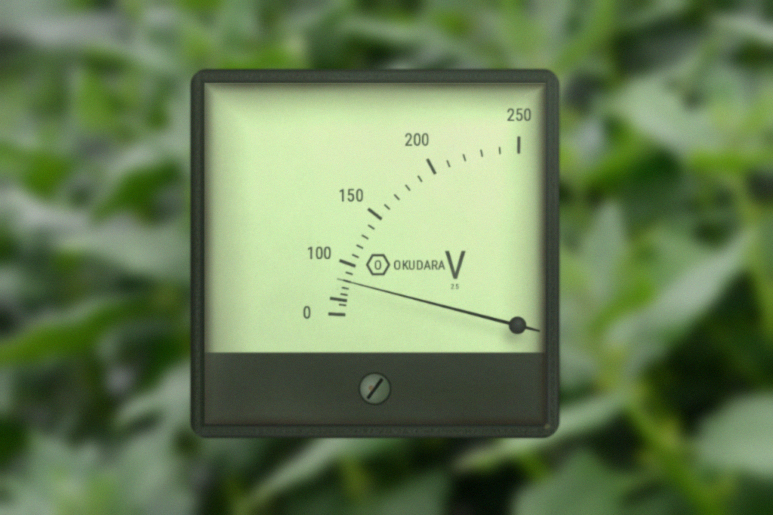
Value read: value=80 unit=V
